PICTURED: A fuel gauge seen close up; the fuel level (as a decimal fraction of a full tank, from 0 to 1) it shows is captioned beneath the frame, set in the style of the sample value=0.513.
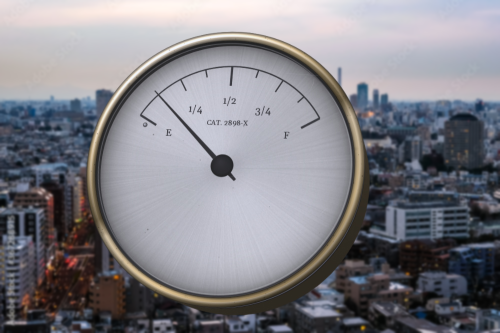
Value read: value=0.125
